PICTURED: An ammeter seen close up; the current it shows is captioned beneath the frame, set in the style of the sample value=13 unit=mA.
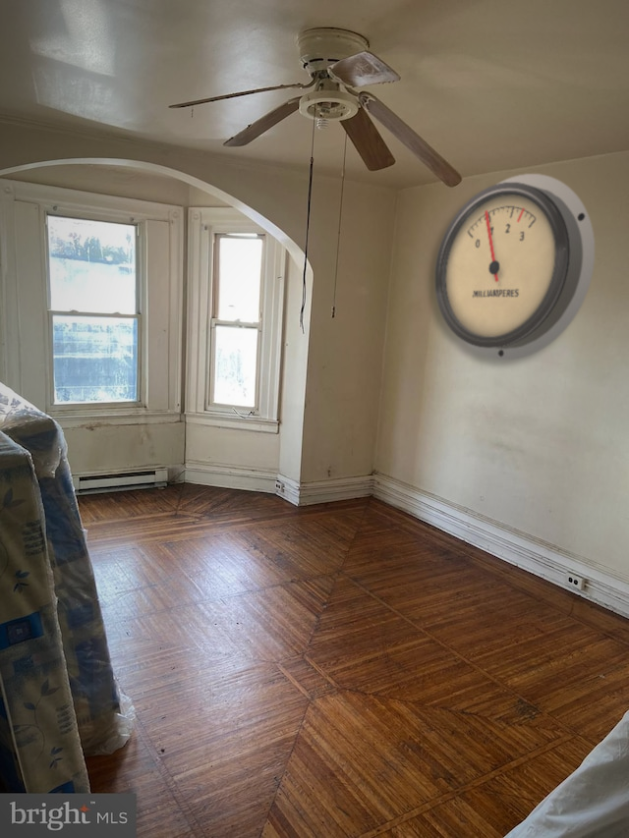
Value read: value=1 unit=mA
